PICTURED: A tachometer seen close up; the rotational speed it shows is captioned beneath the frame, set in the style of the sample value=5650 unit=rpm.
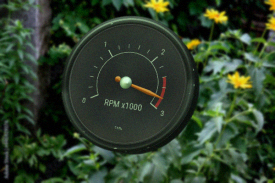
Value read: value=2800 unit=rpm
